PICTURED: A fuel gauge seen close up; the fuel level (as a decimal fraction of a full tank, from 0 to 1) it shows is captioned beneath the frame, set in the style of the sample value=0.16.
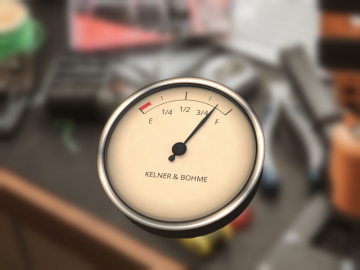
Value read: value=0.875
